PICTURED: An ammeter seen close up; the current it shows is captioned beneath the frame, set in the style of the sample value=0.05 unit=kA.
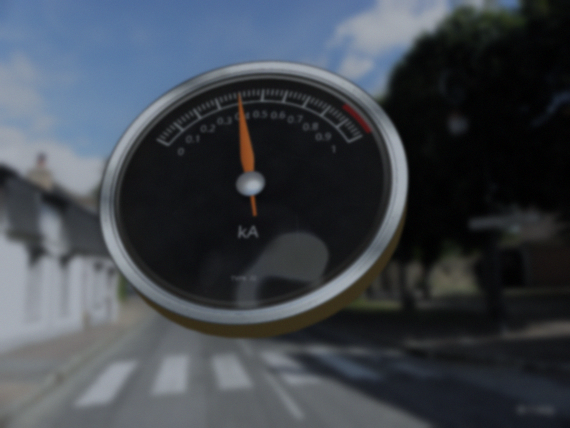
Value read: value=0.4 unit=kA
